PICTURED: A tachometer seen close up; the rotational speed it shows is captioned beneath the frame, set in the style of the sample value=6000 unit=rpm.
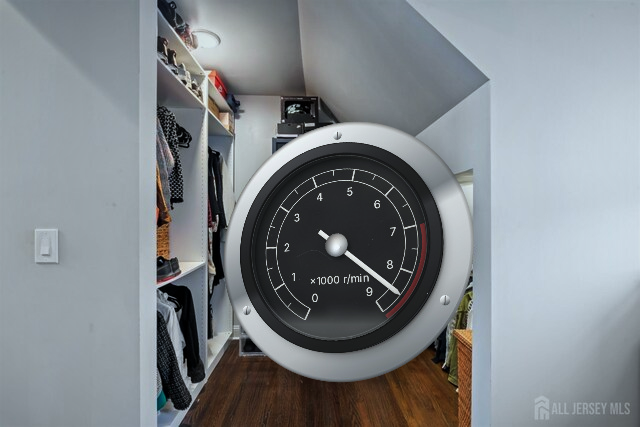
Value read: value=8500 unit=rpm
